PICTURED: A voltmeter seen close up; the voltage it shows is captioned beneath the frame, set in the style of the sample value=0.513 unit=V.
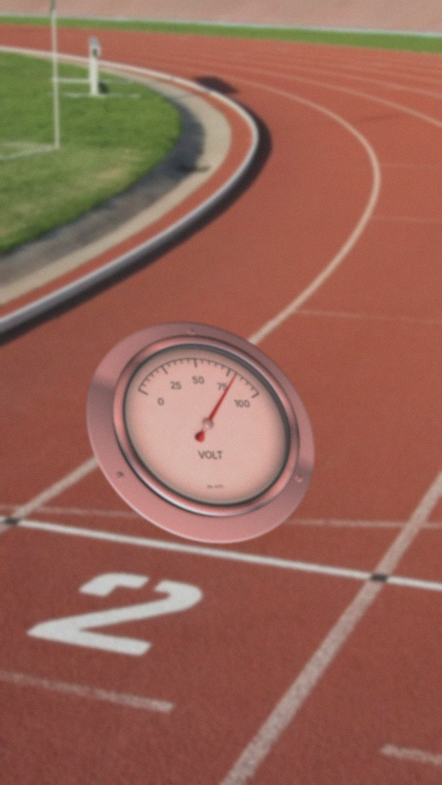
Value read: value=80 unit=V
